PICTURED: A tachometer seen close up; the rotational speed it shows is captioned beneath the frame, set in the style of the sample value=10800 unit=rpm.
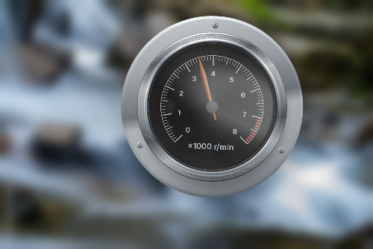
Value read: value=3500 unit=rpm
